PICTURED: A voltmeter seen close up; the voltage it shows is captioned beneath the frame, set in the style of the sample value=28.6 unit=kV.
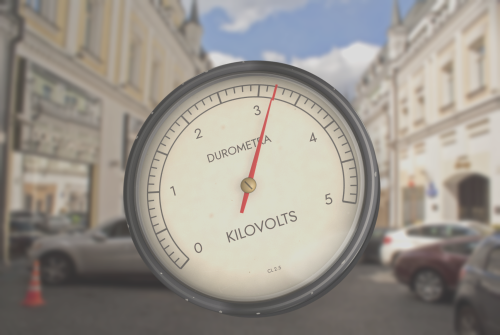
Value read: value=3.2 unit=kV
